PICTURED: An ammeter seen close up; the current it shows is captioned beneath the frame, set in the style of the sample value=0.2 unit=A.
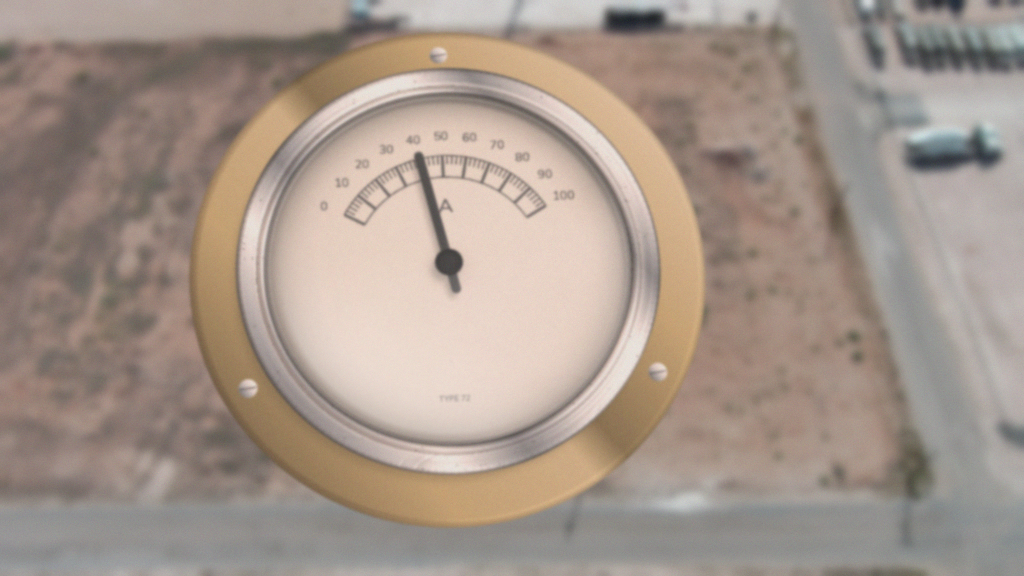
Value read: value=40 unit=A
